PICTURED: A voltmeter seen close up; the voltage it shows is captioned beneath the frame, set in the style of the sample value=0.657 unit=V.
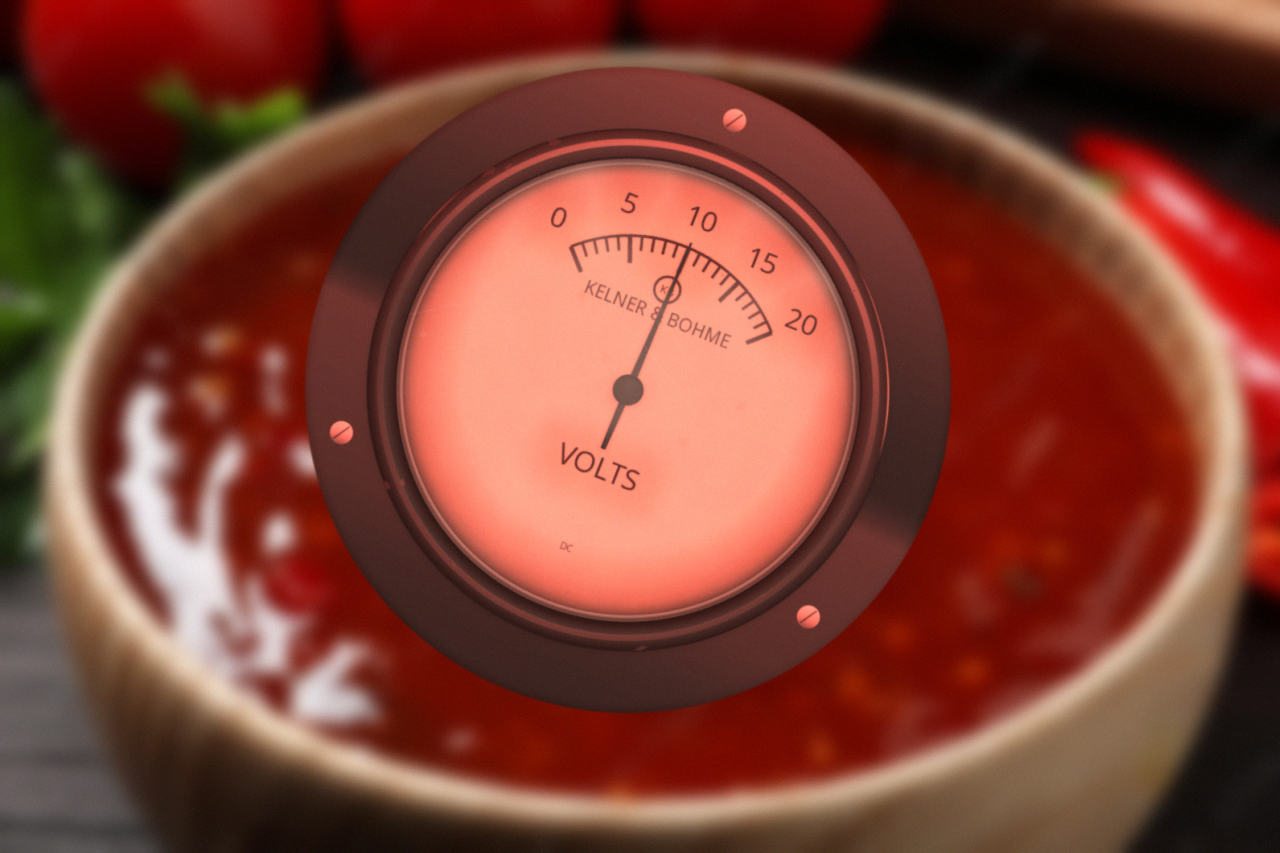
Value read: value=10 unit=V
